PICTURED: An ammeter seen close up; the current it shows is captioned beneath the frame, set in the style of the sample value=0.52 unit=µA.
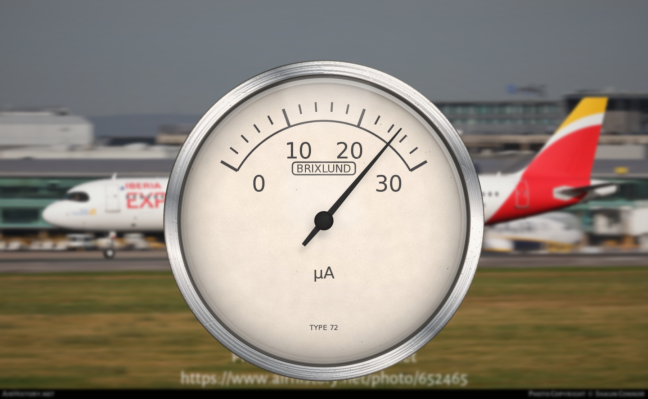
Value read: value=25 unit=µA
